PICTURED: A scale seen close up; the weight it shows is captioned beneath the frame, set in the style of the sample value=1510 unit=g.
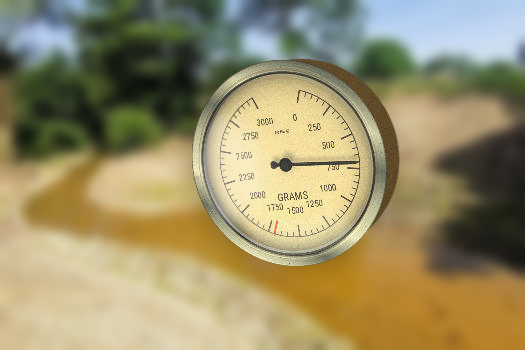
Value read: value=700 unit=g
